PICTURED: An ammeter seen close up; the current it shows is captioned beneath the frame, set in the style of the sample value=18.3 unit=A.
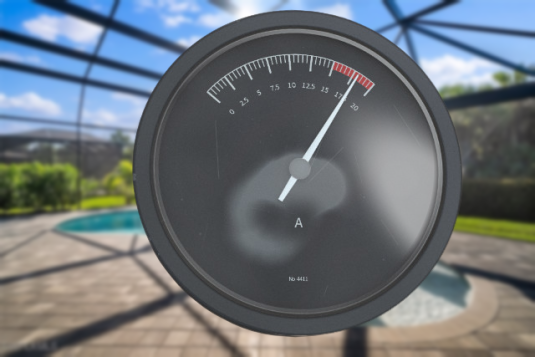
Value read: value=18 unit=A
